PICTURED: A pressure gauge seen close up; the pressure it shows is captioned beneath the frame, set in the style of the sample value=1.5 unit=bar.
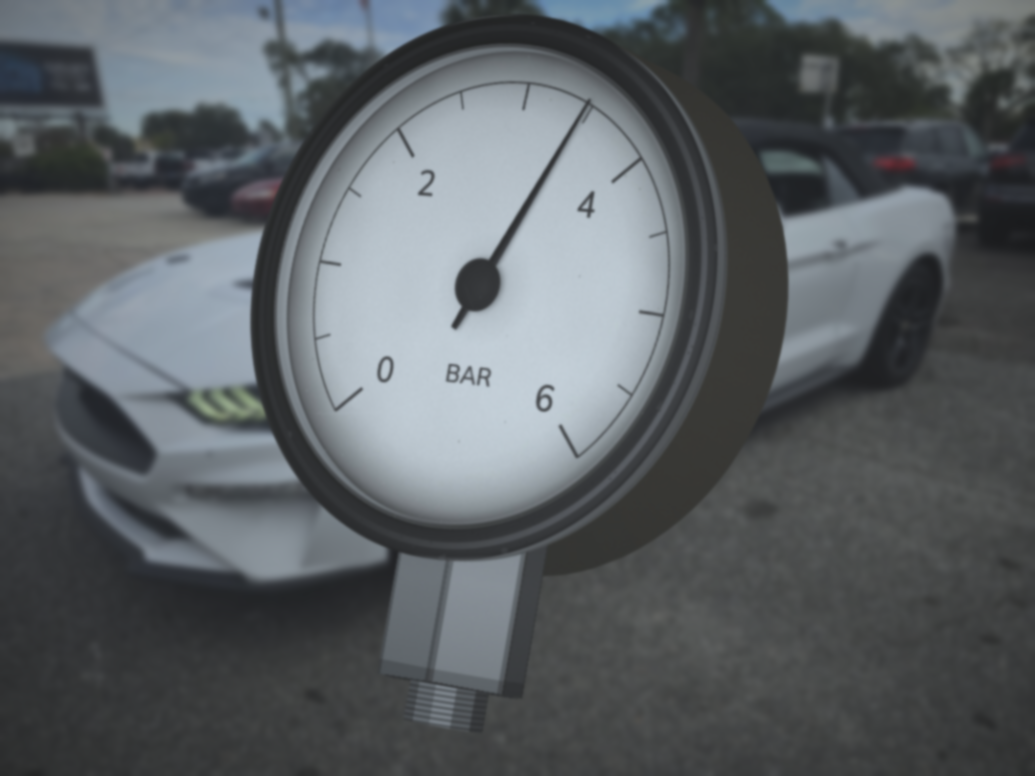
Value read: value=3.5 unit=bar
